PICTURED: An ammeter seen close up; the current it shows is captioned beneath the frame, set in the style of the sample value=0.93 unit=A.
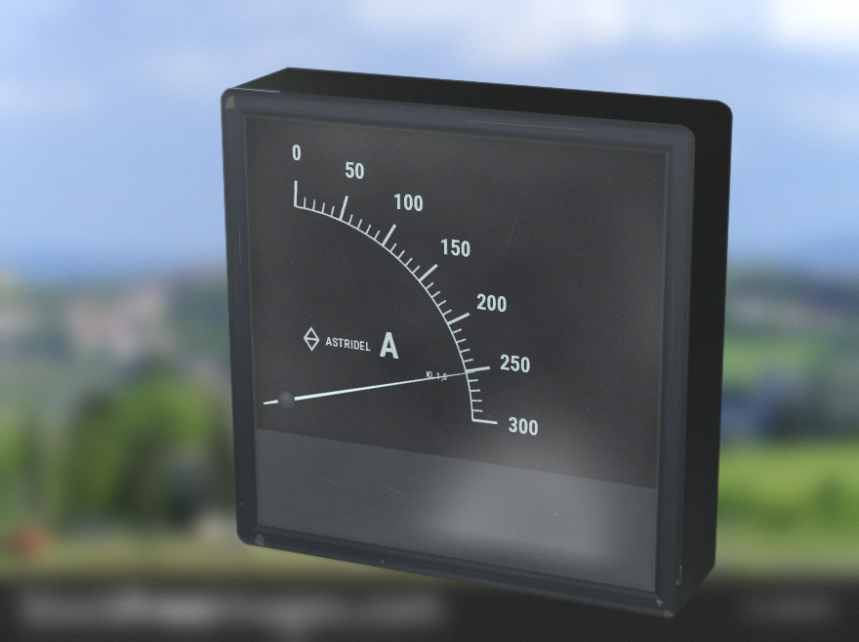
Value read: value=250 unit=A
